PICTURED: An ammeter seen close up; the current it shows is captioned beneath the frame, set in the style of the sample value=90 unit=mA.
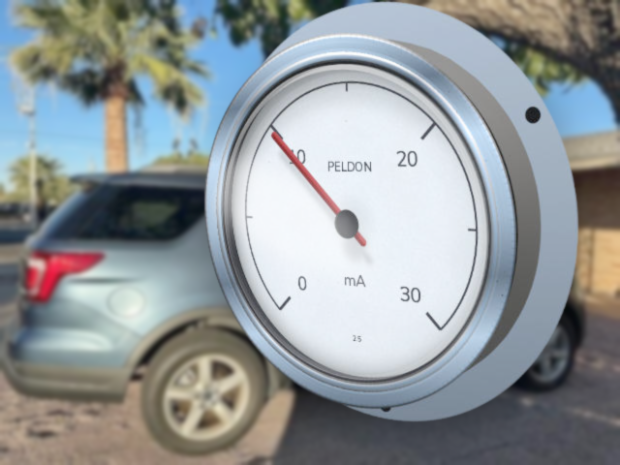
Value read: value=10 unit=mA
